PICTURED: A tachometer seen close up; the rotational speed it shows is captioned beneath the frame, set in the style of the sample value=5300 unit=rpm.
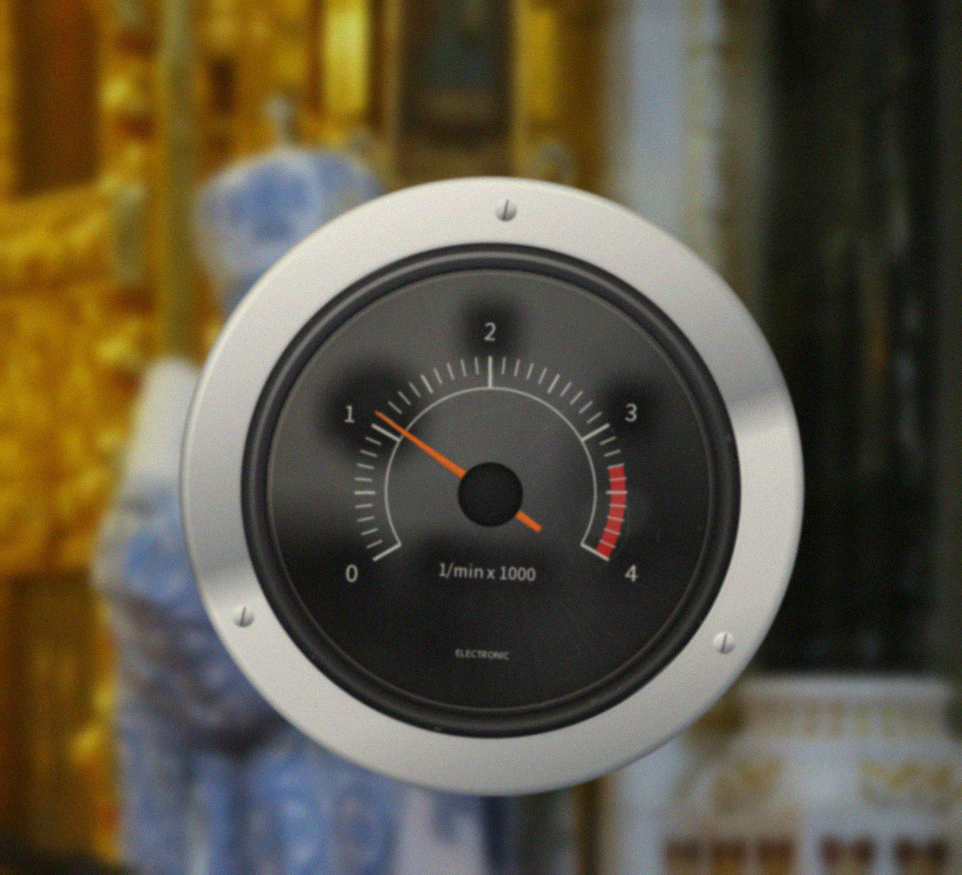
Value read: value=1100 unit=rpm
